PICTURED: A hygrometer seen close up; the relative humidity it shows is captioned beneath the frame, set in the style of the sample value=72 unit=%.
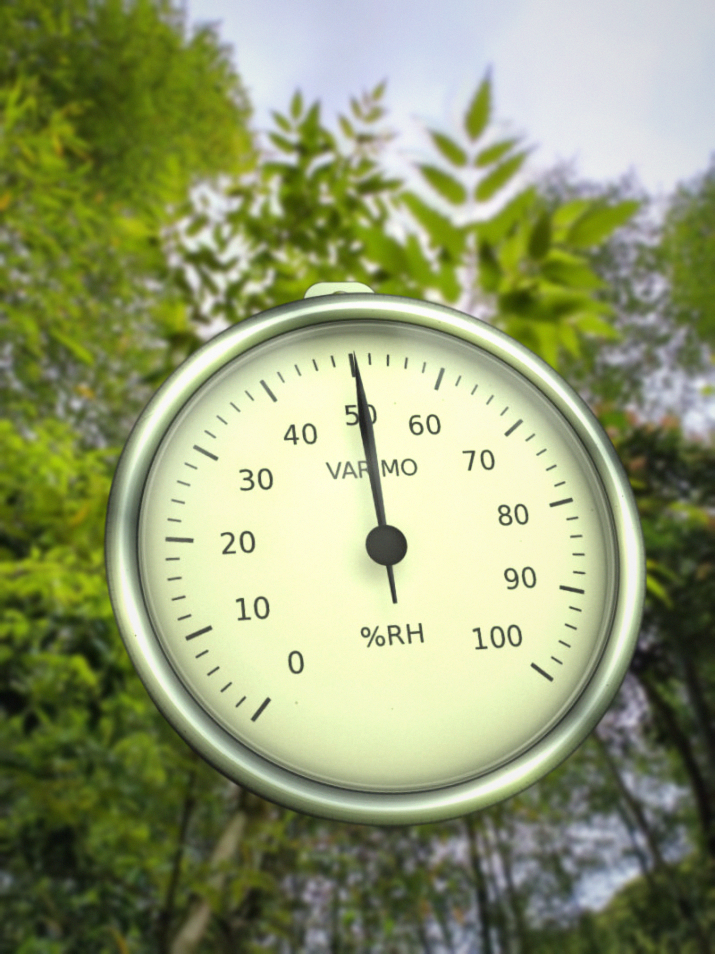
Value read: value=50 unit=%
